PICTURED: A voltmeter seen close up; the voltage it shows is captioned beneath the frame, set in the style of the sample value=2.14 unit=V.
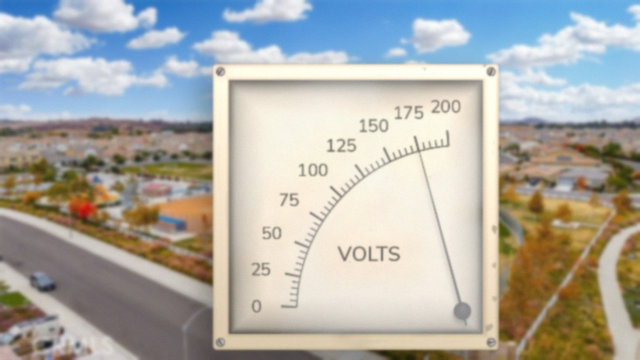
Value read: value=175 unit=V
